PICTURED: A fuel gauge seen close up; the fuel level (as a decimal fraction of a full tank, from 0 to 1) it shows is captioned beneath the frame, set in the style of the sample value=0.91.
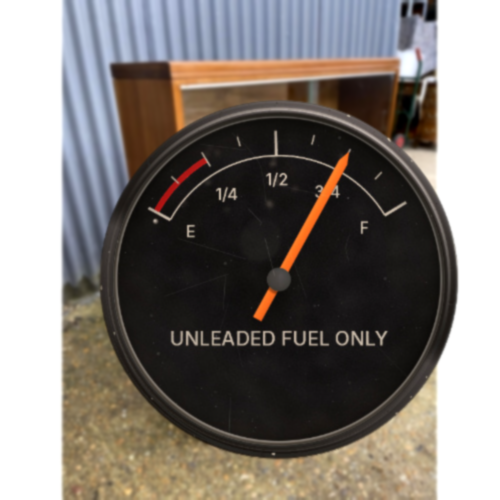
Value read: value=0.75
